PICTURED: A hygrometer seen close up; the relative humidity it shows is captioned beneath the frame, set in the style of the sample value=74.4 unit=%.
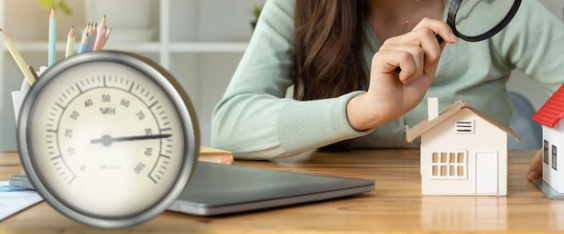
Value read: value=82 unit=%
